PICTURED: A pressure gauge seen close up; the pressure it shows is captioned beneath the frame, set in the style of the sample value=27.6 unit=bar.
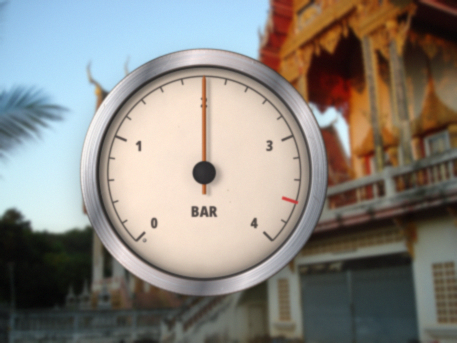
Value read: value=2 unit=bar
